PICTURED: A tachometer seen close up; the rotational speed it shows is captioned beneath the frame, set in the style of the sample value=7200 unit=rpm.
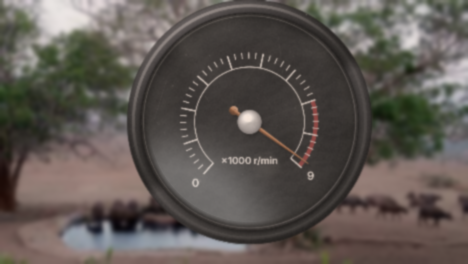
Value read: value=8800 unit=rpm
